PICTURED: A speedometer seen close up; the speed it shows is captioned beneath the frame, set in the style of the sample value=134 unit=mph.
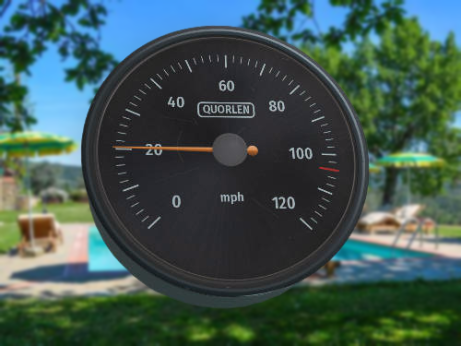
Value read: value=20 unit=mph
